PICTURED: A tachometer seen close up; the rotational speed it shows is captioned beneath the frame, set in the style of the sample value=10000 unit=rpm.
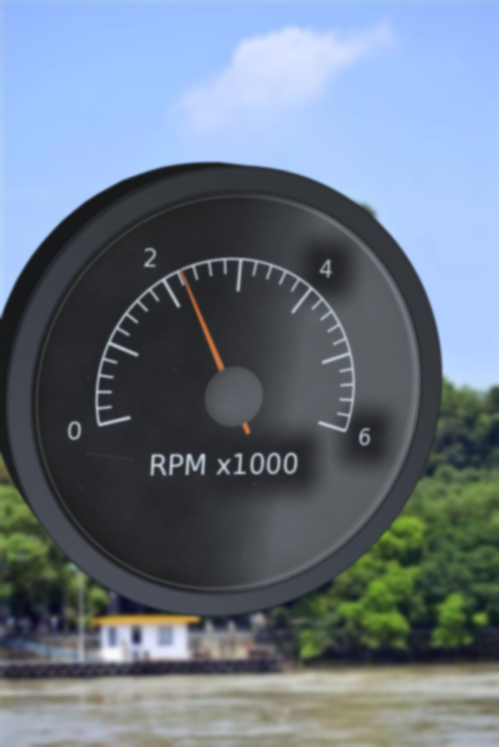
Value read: value=2200 unit=rpm
